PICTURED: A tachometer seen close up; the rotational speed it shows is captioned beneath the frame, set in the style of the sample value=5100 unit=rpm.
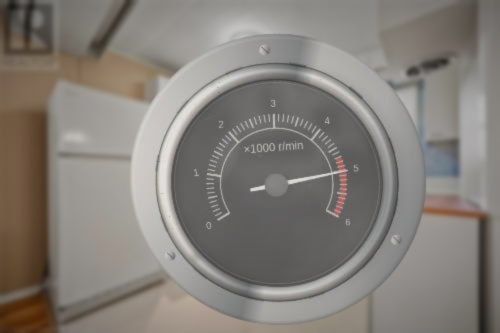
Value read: value=5000 unit=rpm
